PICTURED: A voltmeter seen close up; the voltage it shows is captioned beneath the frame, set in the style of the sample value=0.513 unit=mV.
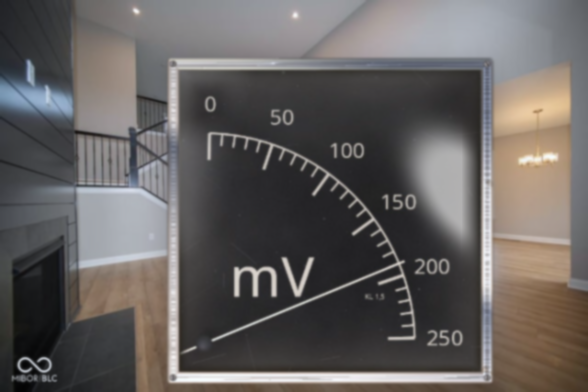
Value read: value=190 unit=mV
